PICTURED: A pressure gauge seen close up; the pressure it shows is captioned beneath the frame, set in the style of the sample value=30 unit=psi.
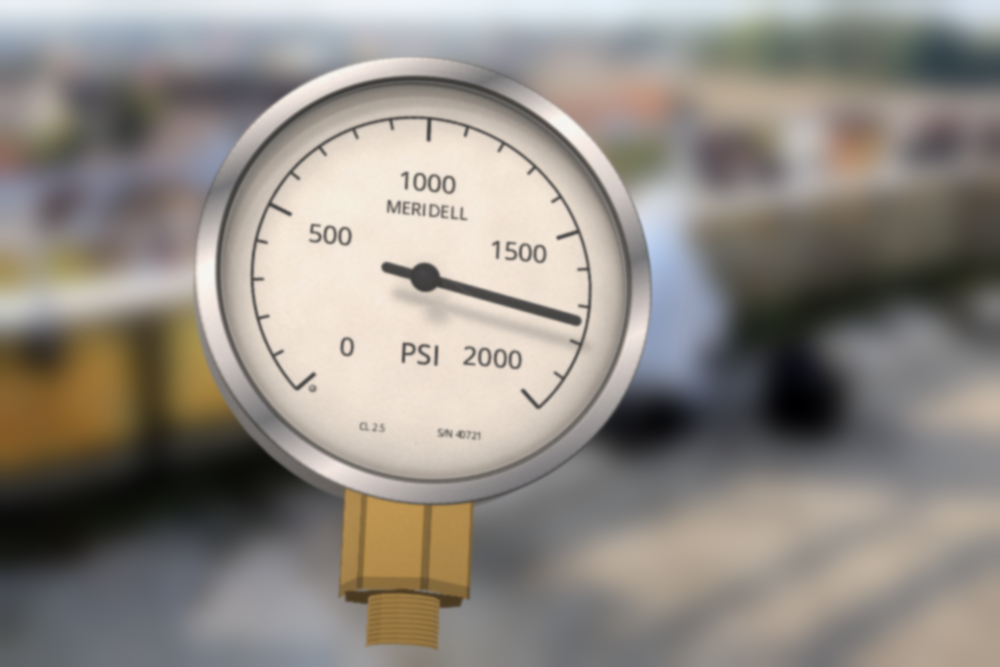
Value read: value=1750 unit=psi
